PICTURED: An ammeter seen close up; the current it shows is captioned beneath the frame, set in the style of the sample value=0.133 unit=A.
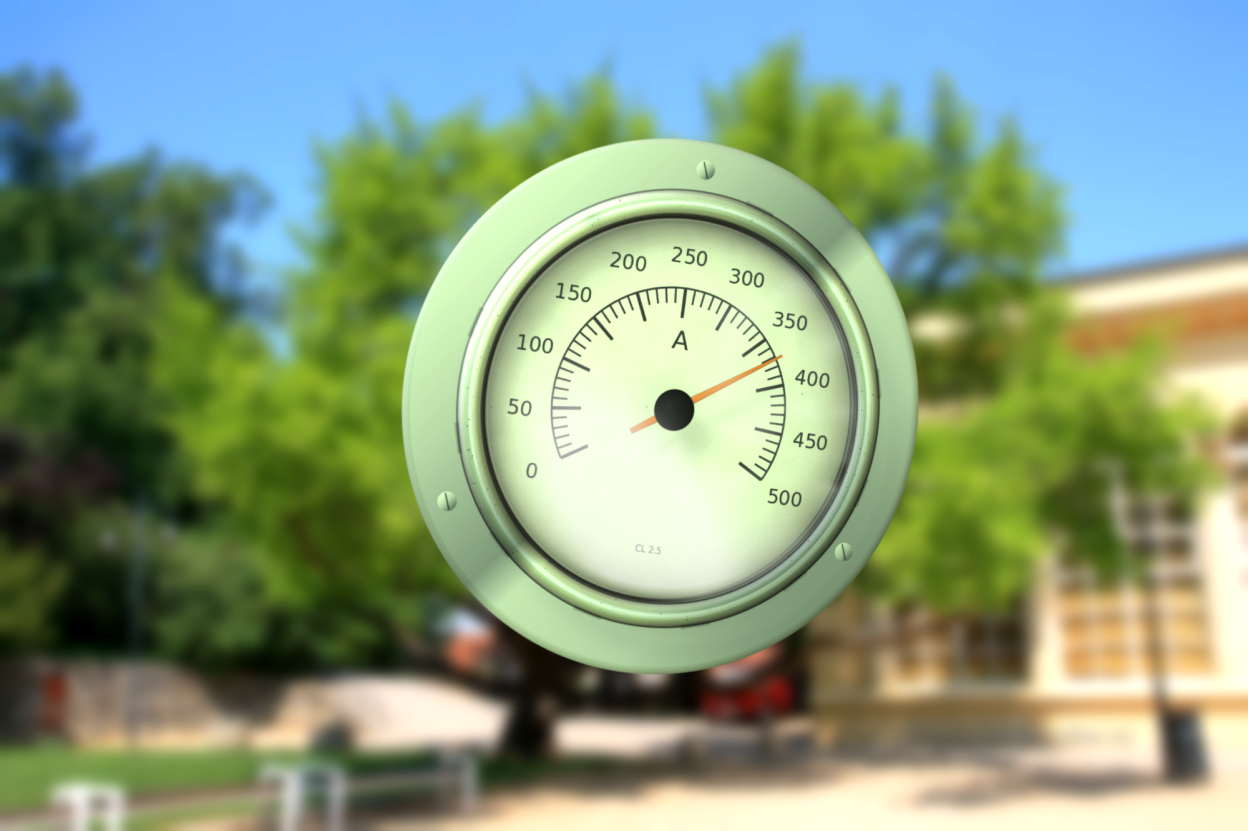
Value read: value=370 unit=A
